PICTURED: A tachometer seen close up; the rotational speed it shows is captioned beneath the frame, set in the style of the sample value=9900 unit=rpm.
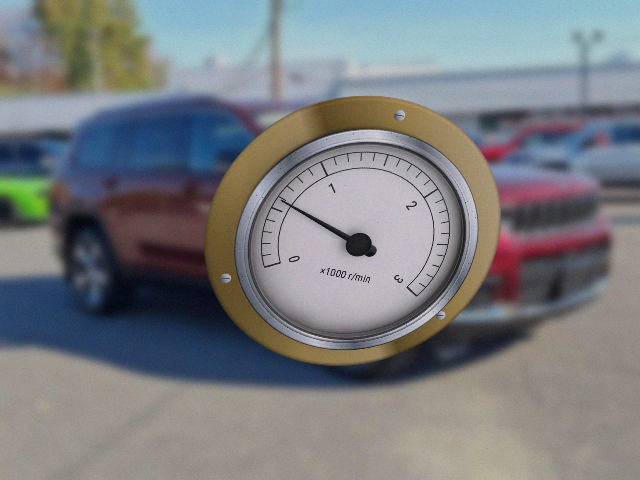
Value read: value=600 unit=rpm
